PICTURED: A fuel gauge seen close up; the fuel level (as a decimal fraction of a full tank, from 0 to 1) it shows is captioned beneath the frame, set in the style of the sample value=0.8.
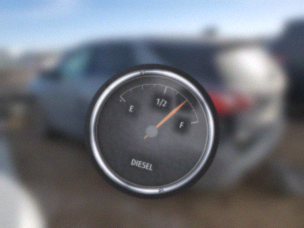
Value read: value=0.75
